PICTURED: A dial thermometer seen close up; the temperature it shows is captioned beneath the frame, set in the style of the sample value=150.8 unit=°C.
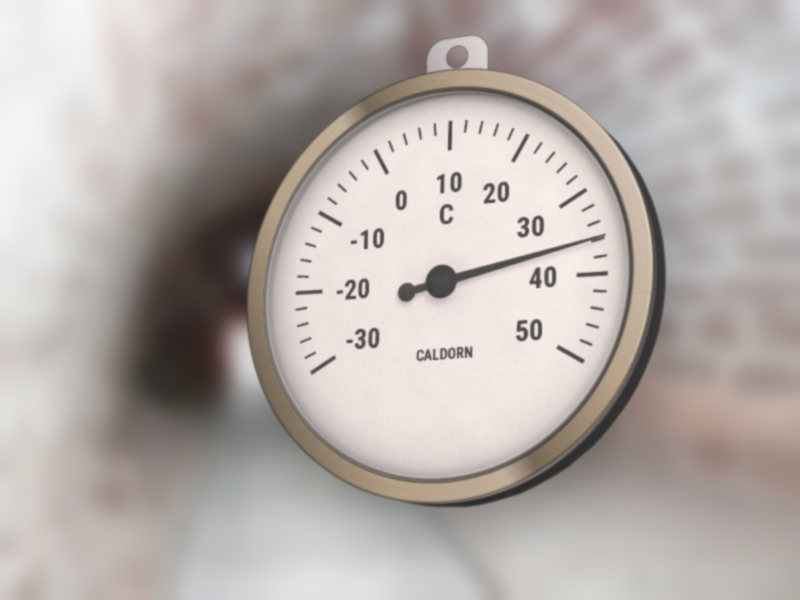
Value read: value=36 unit=°C
